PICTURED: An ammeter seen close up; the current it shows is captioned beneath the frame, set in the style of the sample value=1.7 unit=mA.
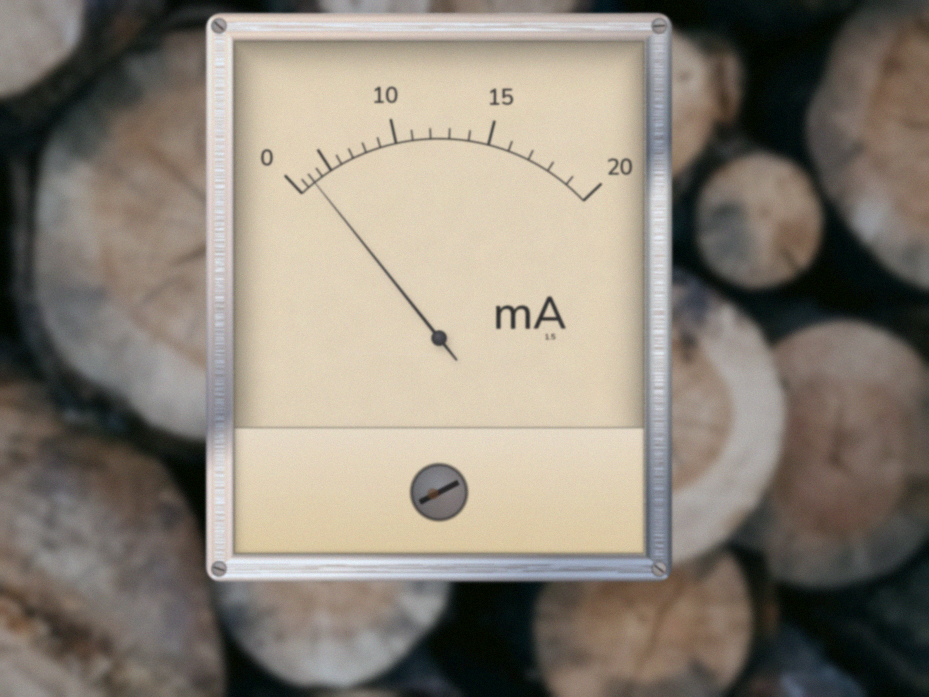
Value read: value=3 unit=mA
